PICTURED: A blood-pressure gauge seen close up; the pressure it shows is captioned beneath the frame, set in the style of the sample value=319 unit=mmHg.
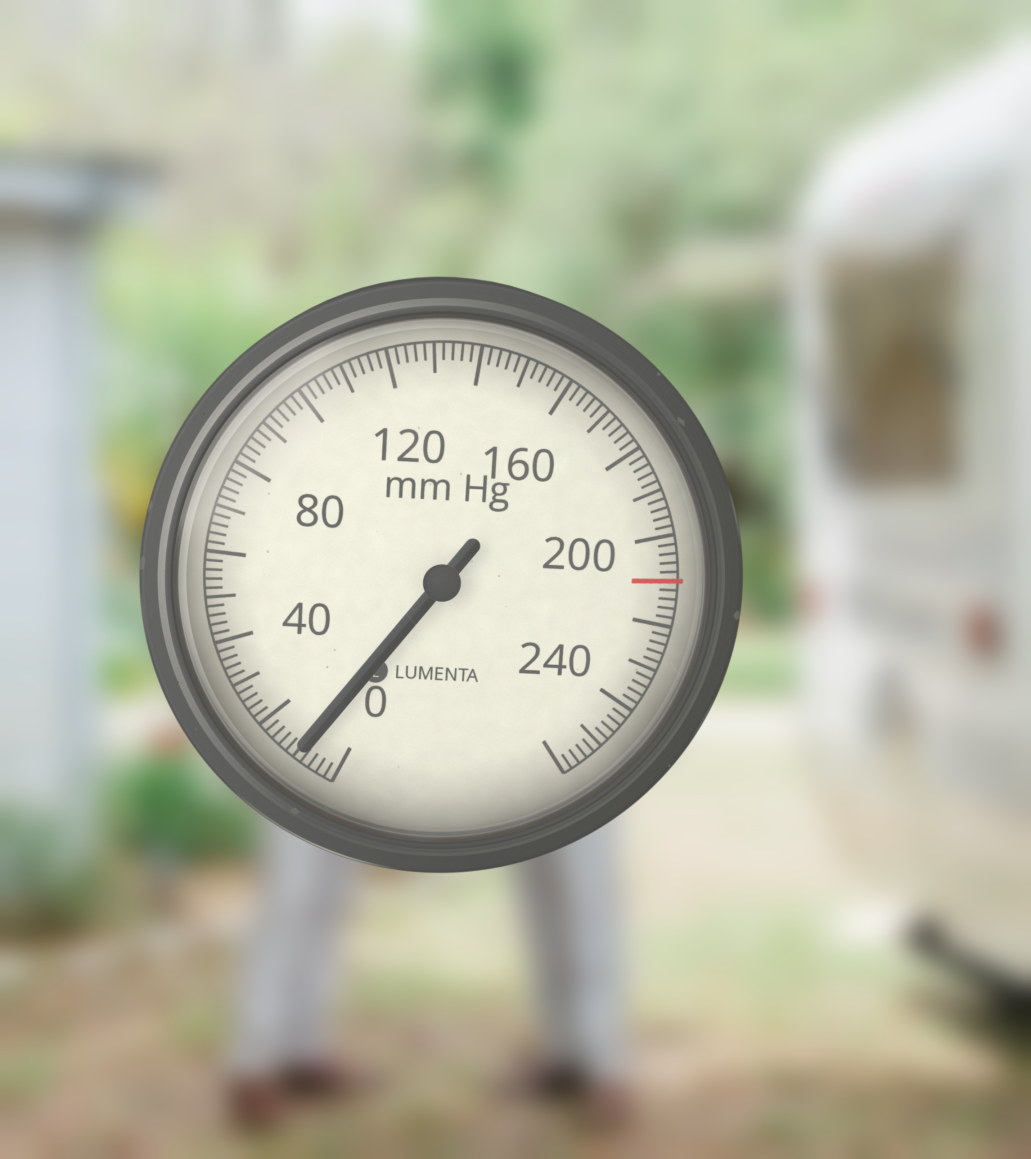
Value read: value=10 unit=mmHg
